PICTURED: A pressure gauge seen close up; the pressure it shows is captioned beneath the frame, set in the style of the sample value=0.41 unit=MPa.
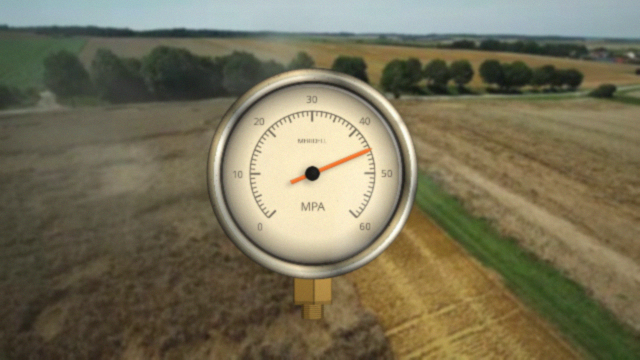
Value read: value=45 unit=MPa
